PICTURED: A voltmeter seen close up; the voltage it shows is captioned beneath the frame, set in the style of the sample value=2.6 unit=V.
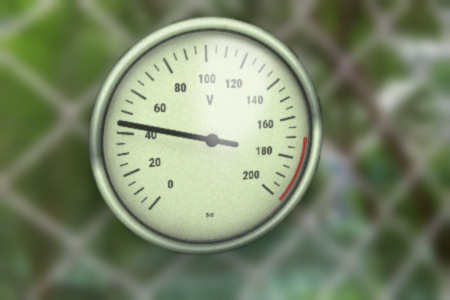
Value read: value=45 unit=V
